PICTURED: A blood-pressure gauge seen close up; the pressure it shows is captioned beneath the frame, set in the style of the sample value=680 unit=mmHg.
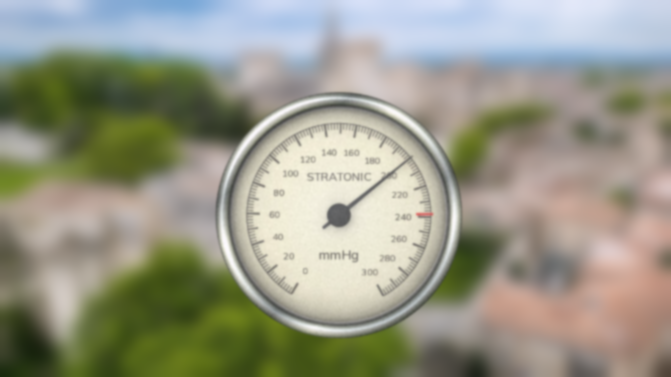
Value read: value=200 unit=mmHg
